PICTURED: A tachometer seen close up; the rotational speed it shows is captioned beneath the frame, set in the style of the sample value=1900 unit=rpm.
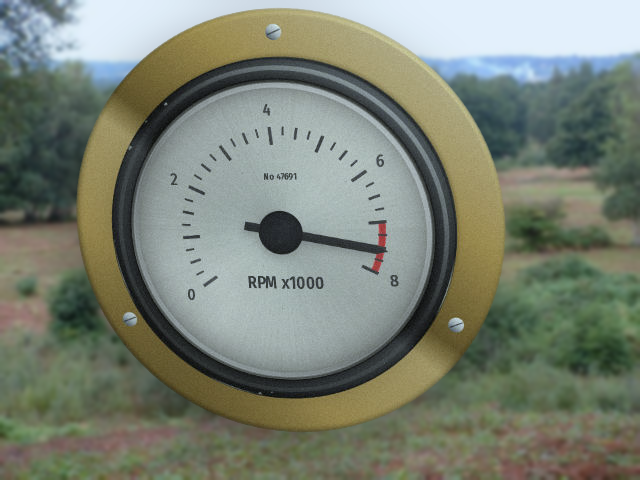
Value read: value=7500 unit=rpm
